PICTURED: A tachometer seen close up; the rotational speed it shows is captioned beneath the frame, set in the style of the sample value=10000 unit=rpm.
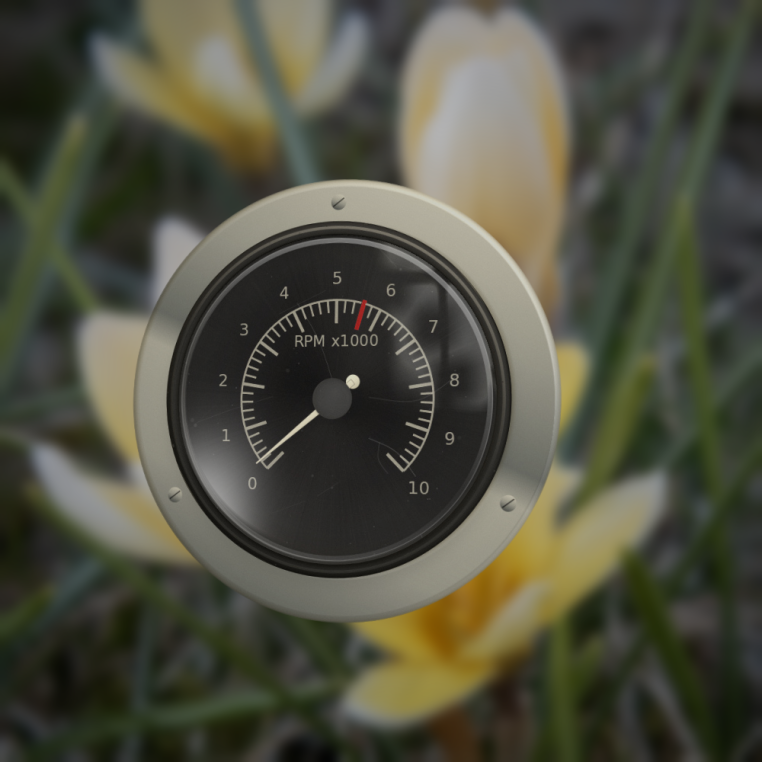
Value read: value=200 unit=rpm
